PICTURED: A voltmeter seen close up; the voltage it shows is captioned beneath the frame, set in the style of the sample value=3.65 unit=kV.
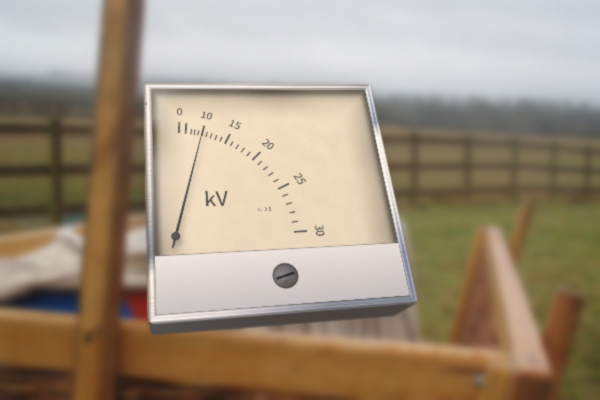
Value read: value=10 unit=kV
